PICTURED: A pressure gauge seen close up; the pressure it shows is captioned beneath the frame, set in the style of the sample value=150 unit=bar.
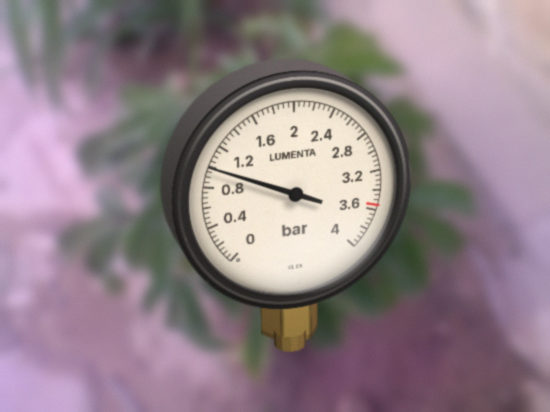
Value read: value=1 unit=bar
